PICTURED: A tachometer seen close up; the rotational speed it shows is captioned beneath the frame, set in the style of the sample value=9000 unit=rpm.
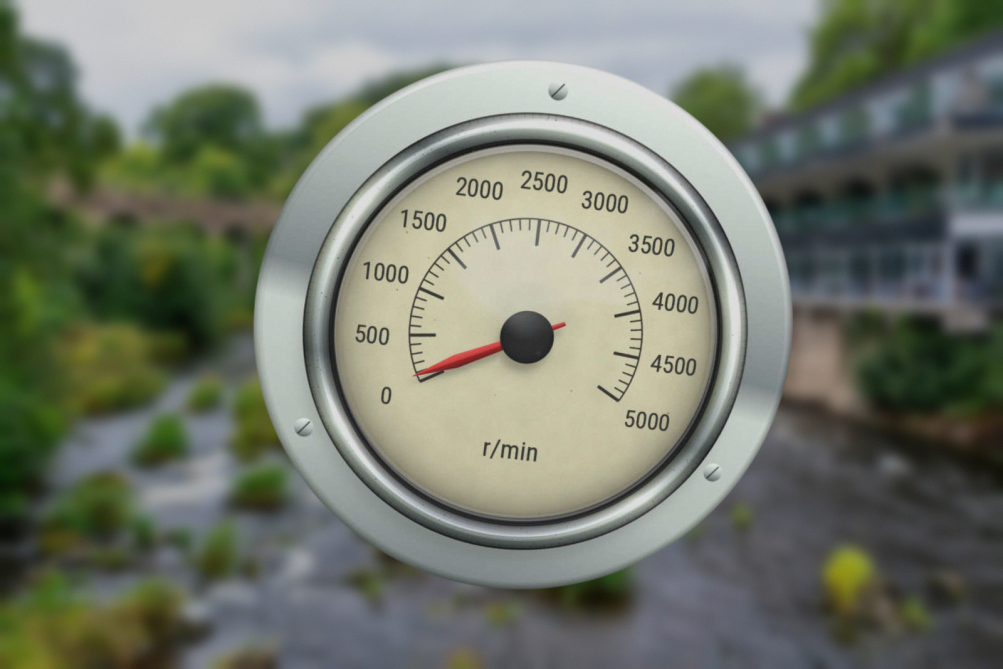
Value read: value=100 unit=rpm
